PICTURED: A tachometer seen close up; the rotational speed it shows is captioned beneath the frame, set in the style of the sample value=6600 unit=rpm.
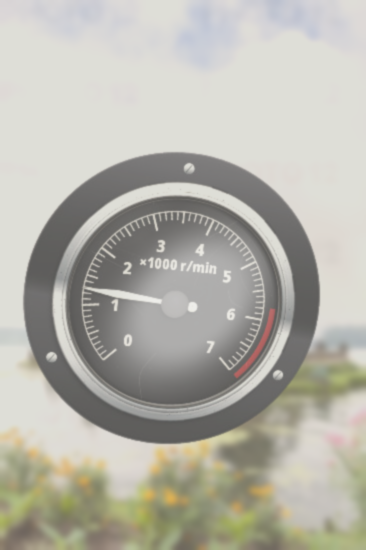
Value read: value=1300 unit=rpm
